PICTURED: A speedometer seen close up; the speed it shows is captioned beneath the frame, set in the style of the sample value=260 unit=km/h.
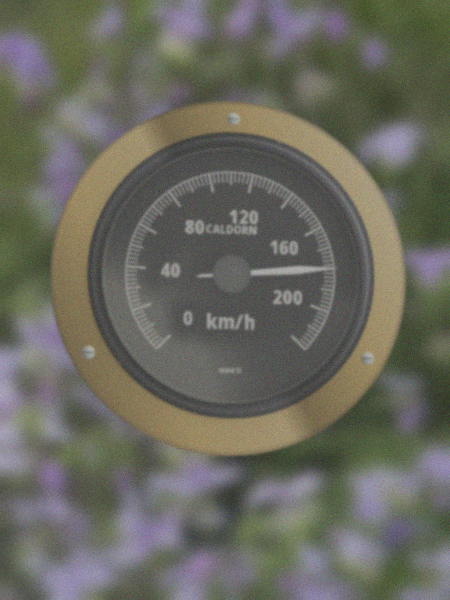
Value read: value=180 unit=km/h
